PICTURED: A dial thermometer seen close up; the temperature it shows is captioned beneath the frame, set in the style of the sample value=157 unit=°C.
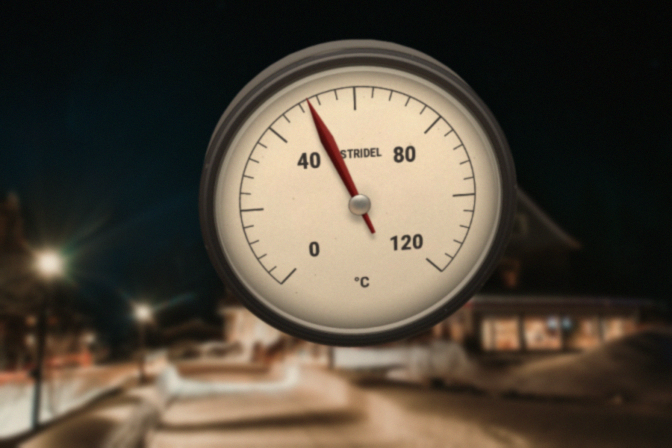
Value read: value=50 unit=°C
